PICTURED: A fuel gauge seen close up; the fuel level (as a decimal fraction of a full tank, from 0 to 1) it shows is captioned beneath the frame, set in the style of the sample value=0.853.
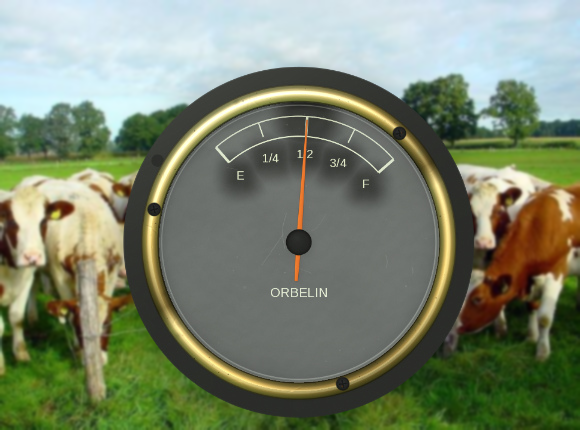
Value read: value=0.5
